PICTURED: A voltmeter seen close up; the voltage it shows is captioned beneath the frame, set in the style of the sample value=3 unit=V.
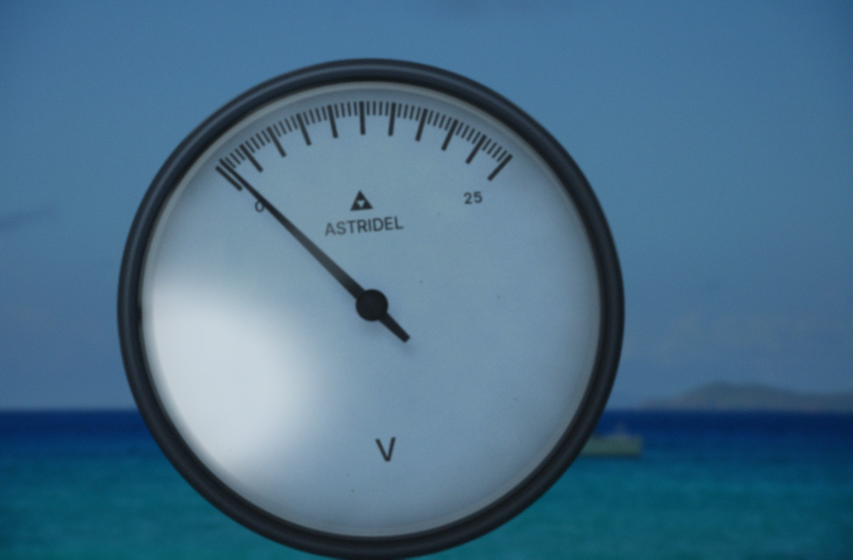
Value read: value=0.5 unit=V
